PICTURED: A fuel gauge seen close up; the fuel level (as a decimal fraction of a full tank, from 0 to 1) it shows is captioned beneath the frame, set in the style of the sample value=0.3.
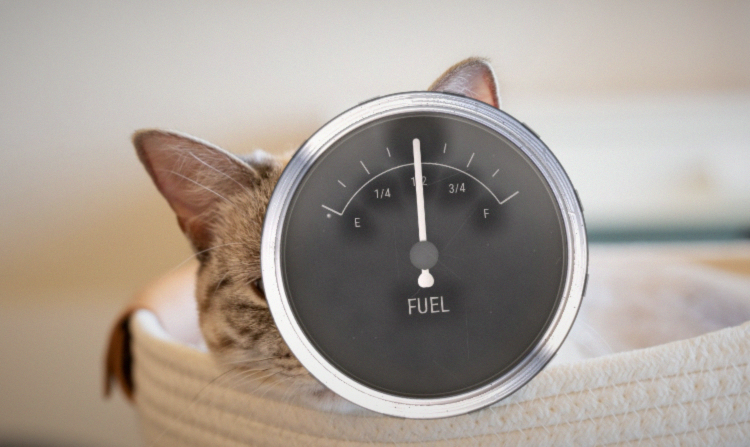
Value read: value=0.5
